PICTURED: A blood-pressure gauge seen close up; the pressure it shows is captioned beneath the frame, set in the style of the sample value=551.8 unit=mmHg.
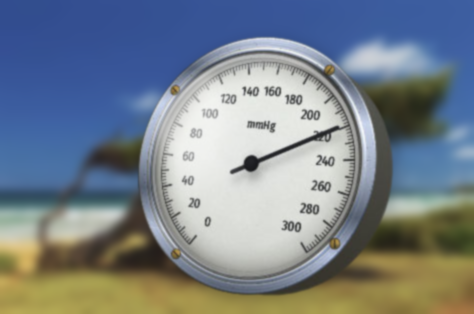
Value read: value=220 unit=mmHg
